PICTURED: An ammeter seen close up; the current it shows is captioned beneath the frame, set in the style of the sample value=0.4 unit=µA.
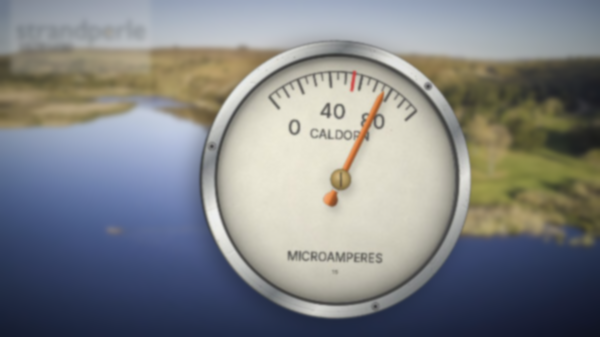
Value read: value=75 unit=µA
